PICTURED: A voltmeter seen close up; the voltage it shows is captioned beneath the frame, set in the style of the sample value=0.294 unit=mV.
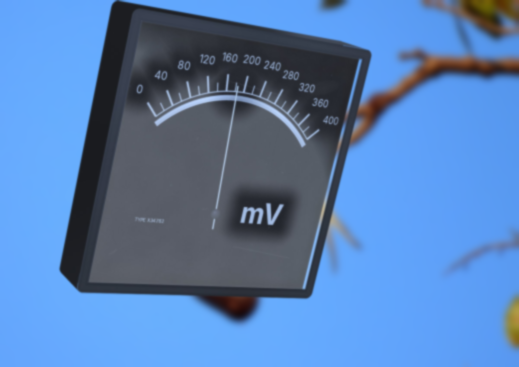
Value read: value=180 unit=mV
